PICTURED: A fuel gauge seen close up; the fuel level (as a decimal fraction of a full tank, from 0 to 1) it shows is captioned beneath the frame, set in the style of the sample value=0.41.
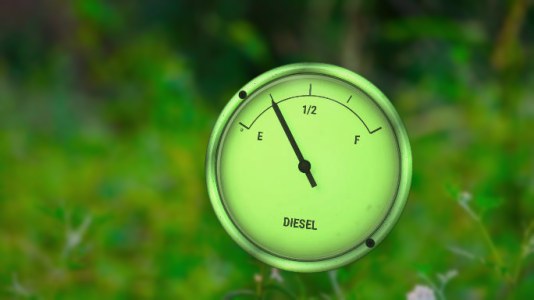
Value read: value=0.25
